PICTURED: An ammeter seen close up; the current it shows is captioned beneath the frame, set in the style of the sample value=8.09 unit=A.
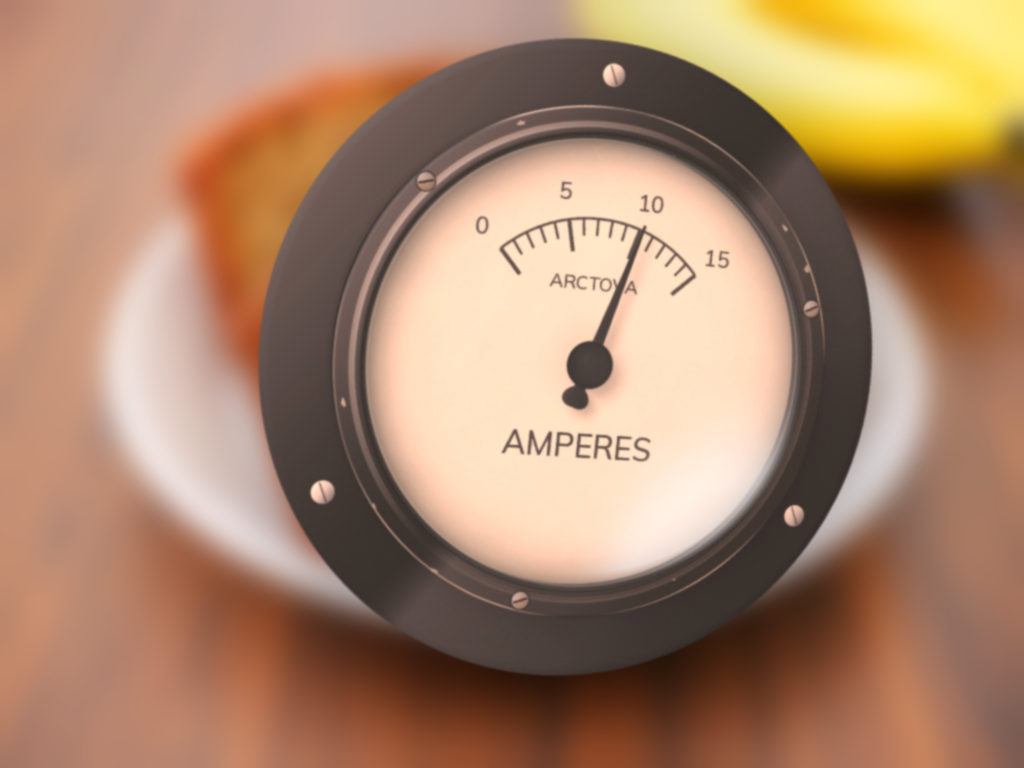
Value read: value=10 unit=A
